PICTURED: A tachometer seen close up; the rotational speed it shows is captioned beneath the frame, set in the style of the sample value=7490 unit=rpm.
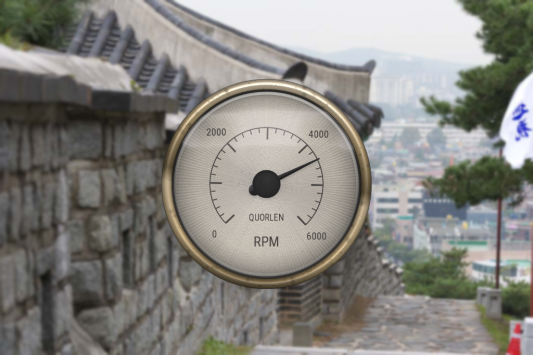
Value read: value=4400 unit=rpm
